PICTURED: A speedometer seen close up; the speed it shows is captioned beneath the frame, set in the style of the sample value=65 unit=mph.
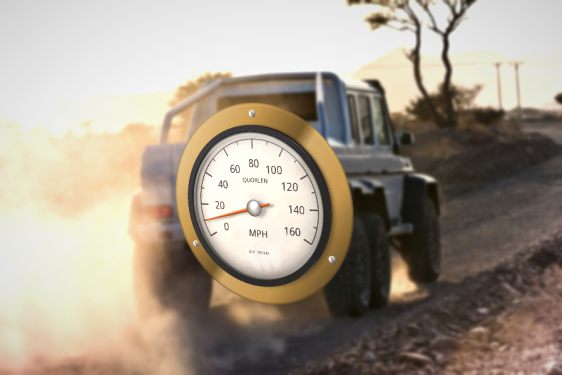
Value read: value=10 unit=mph
